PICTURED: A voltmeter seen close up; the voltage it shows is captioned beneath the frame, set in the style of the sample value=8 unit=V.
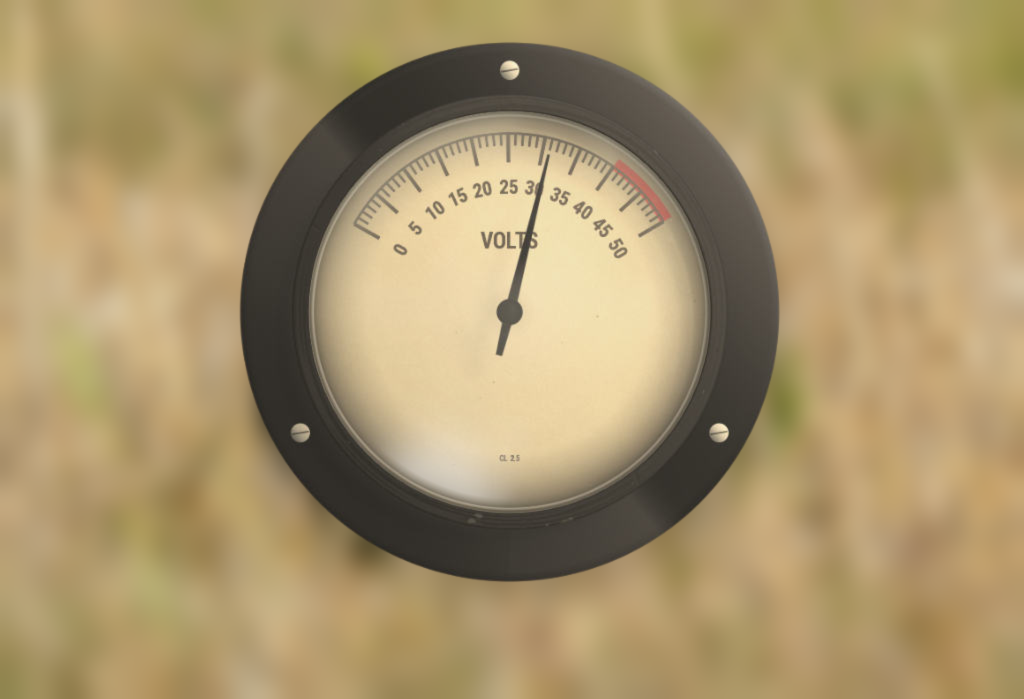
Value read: value=31 unit=V
